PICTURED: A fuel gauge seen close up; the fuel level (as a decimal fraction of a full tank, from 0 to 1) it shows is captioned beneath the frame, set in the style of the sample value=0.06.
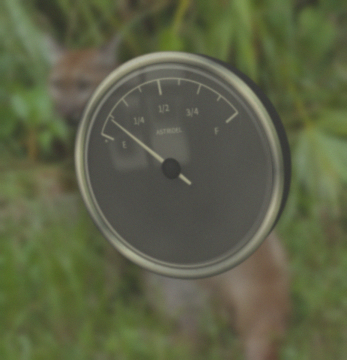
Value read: value=0.125
